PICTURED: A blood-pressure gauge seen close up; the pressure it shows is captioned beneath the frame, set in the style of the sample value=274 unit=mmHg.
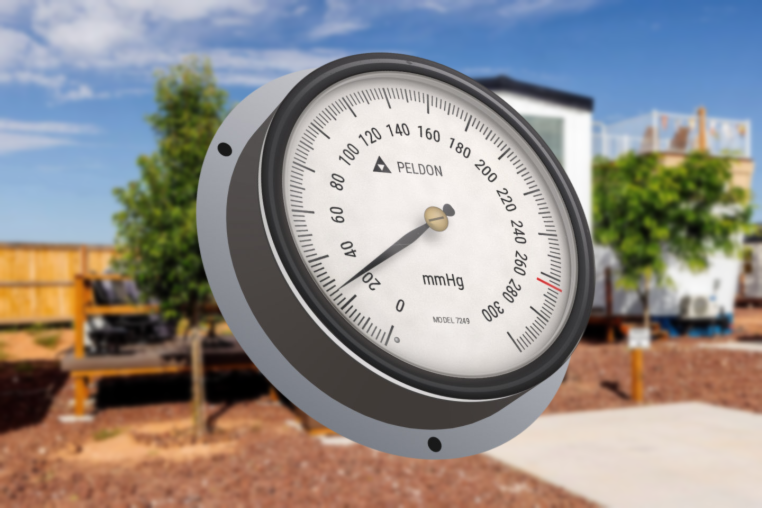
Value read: value=26 unit=mmHg
